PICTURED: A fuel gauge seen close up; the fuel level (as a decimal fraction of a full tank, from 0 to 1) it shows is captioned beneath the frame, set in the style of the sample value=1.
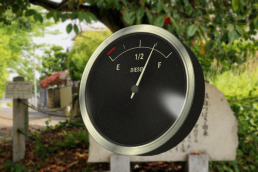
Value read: value=0.75
